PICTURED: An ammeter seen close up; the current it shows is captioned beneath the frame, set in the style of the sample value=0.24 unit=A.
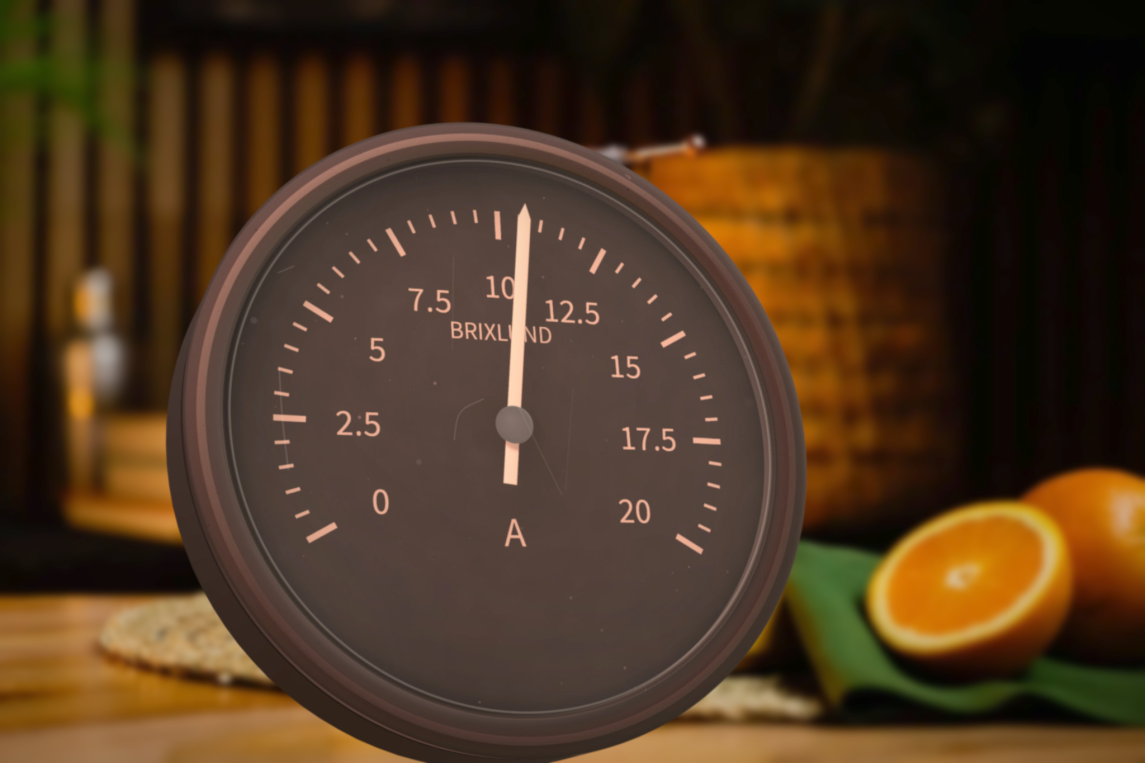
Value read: value=10.5 unit=A
